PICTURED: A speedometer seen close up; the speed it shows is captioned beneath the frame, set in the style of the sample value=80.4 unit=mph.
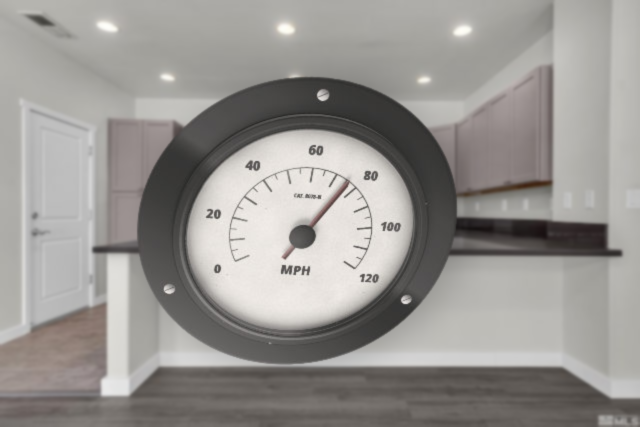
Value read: value=75 unit=mph
